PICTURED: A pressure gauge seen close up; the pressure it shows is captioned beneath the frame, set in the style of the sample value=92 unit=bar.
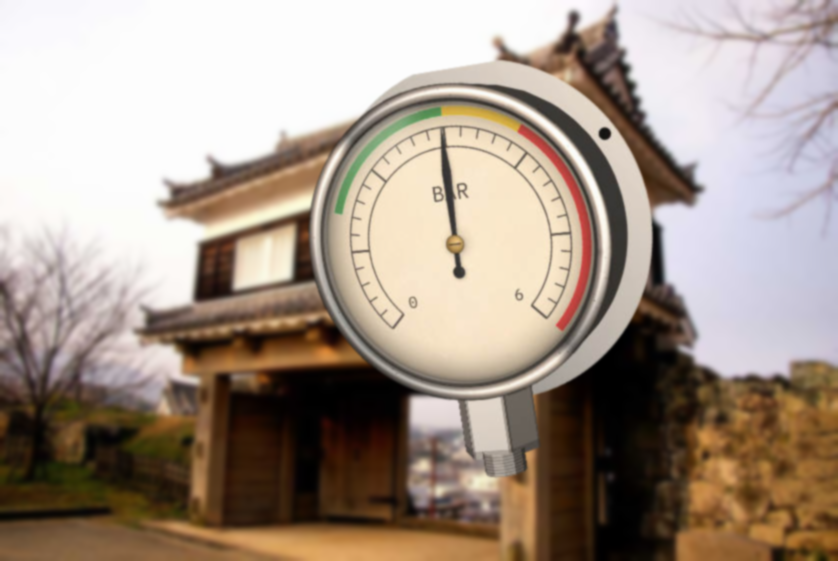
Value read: value=3 unit=bar
